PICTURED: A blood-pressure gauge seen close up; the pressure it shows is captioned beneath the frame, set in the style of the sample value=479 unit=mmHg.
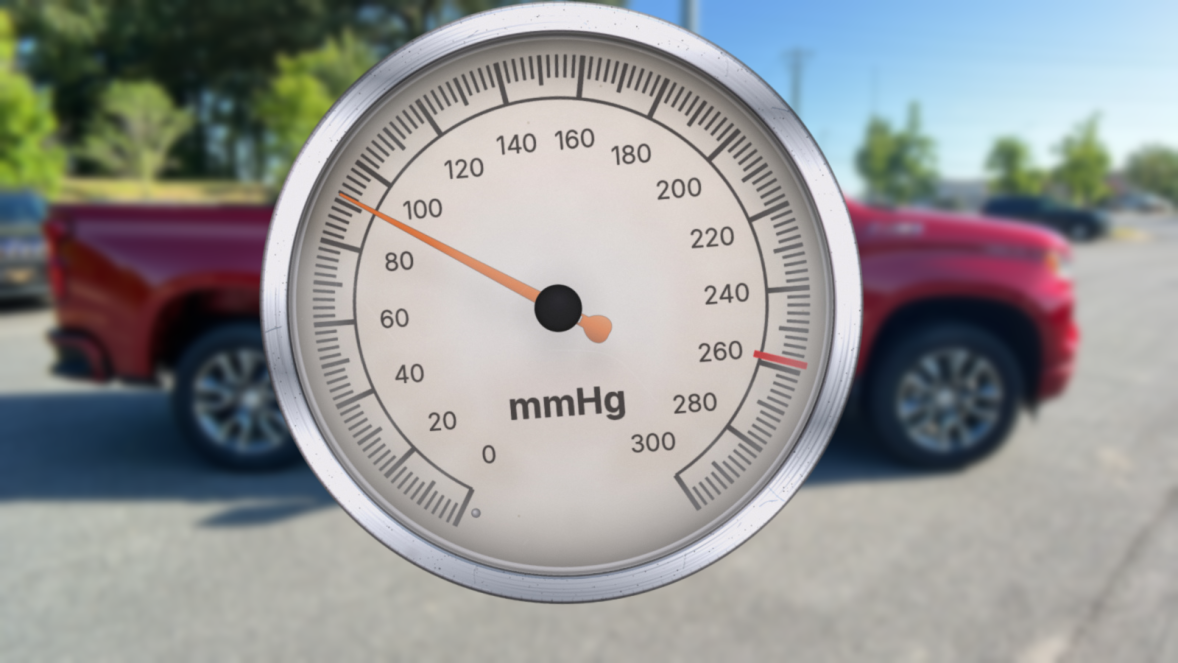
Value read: value=92 unit=mmHg
